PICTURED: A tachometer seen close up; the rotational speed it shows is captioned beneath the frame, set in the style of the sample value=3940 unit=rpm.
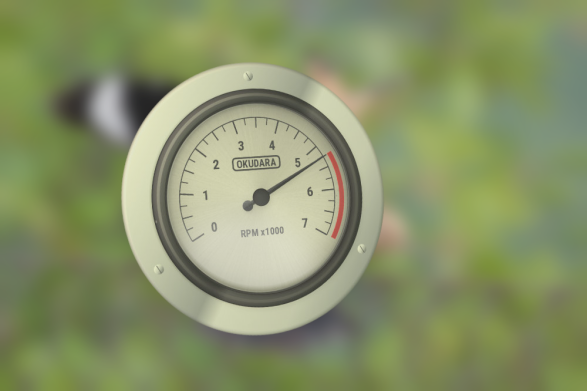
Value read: value=5250 unit=rpm
